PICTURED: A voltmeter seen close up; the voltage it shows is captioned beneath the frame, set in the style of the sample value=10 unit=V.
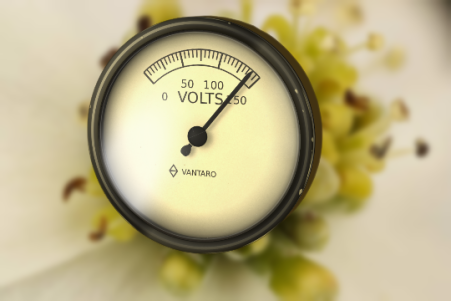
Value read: value=140 unit=V
